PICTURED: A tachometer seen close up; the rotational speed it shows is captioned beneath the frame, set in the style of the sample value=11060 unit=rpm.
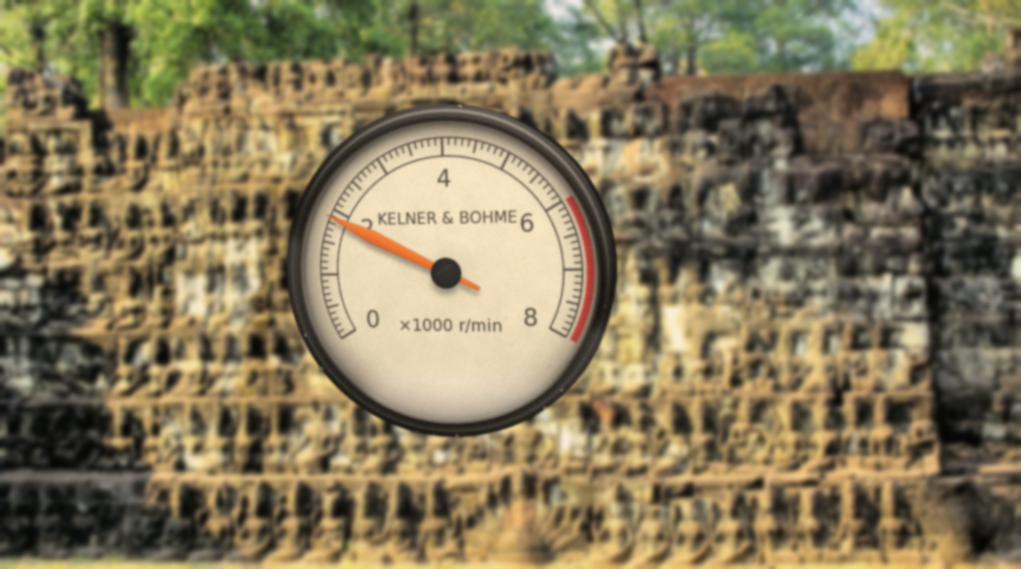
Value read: value=1900 unit=rpm
